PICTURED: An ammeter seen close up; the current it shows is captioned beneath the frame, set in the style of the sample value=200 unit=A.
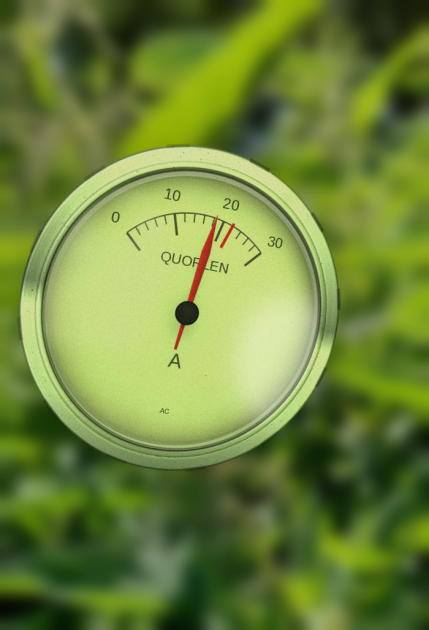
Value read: value=18 unit=A
